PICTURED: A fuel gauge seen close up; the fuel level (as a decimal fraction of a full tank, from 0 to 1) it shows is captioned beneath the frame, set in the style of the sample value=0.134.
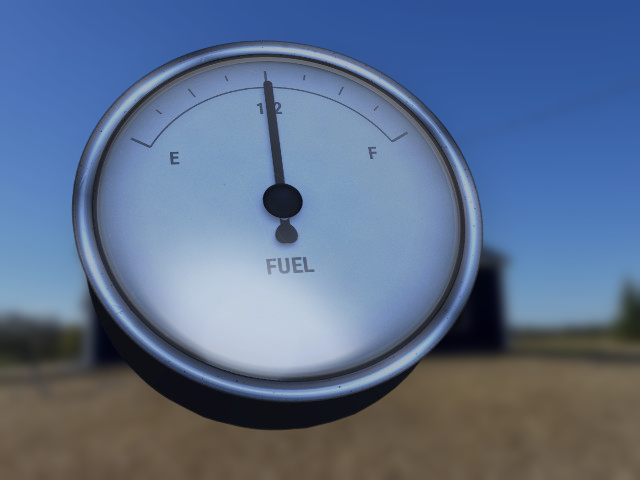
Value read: value=0.5
